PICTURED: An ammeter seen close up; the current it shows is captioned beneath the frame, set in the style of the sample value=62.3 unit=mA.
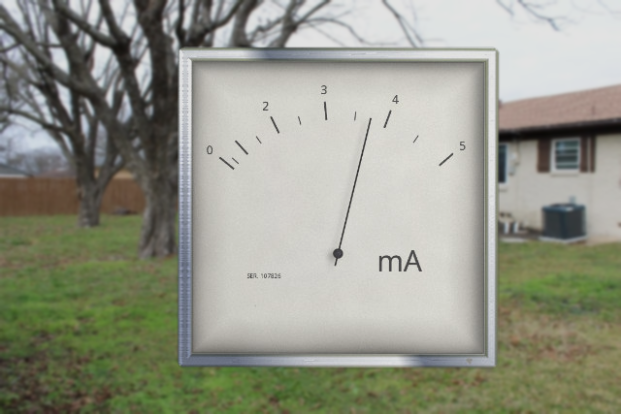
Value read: value=3.75 unit=mA
